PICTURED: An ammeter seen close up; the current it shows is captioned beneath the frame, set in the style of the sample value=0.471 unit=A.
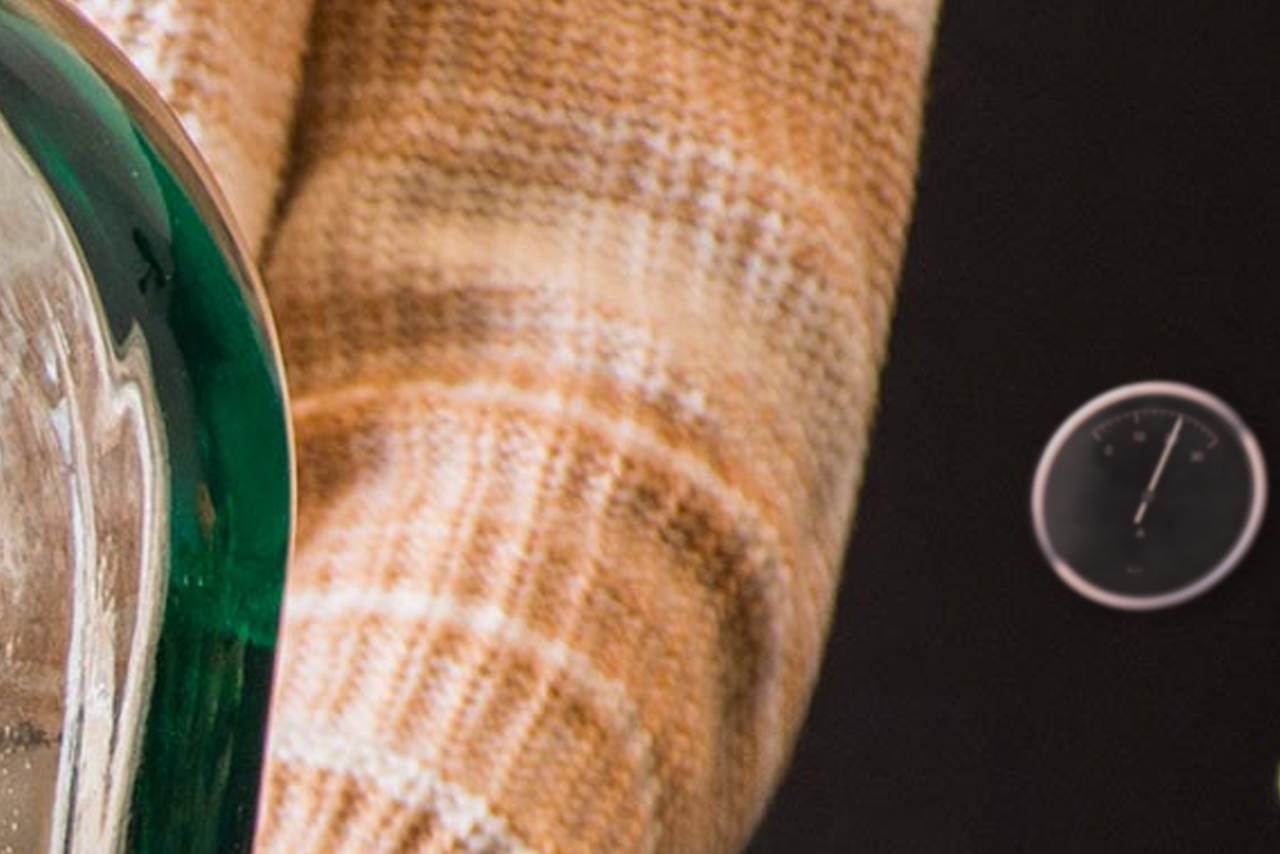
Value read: value=20 unit=A
